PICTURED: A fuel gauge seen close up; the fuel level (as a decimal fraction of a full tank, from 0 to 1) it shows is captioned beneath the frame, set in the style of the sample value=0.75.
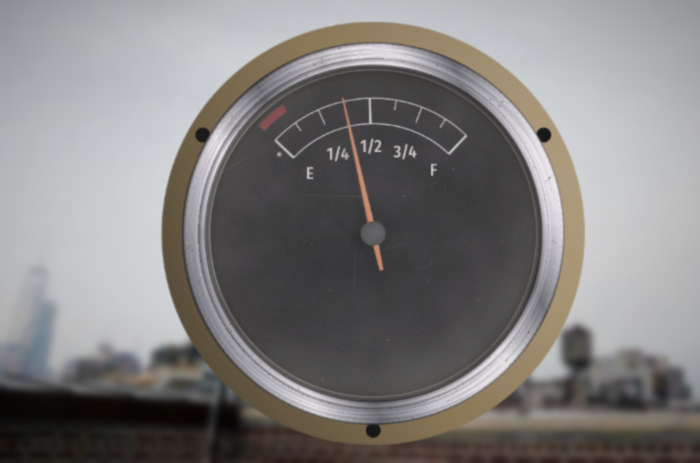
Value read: value=0.375
